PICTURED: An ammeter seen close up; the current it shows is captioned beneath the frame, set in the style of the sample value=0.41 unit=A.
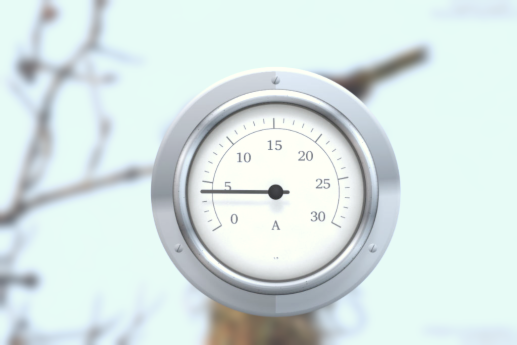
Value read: value=4 unit=A
